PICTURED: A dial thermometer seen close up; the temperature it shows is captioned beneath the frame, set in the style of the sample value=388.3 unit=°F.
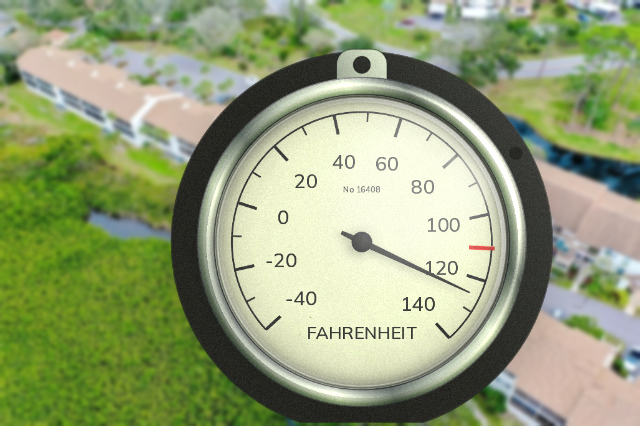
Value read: value=125 unit=°F
